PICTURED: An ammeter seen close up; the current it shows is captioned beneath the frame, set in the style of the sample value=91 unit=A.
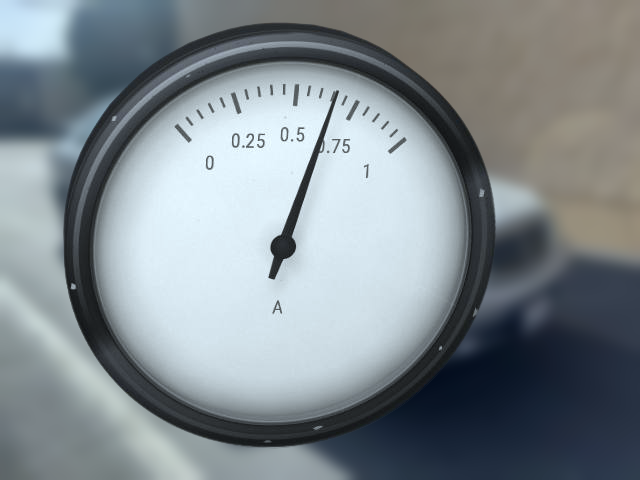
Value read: value=0.65 unit=A
